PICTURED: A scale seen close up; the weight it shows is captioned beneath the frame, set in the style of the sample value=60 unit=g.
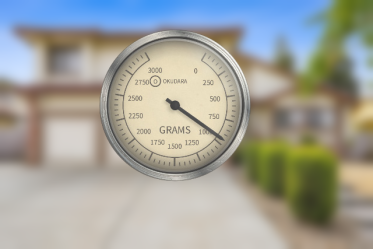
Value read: value=950 unit=g
